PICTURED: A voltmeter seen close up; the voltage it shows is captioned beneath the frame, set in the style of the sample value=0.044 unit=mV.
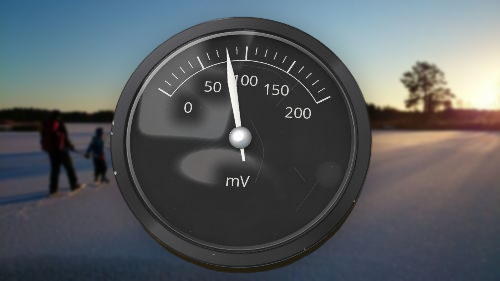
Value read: value=80 unit=mV
